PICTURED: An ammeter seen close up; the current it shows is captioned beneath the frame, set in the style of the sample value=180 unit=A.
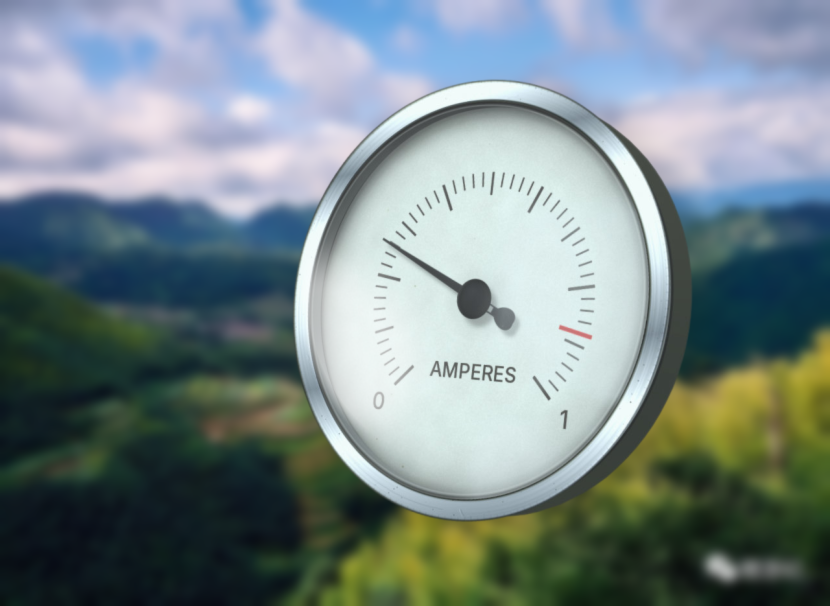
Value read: value=0.26 unit=A
